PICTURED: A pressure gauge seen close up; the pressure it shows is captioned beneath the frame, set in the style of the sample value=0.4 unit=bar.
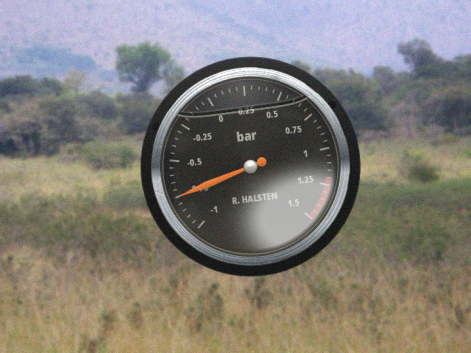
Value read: value=-0.75 unit=bar
